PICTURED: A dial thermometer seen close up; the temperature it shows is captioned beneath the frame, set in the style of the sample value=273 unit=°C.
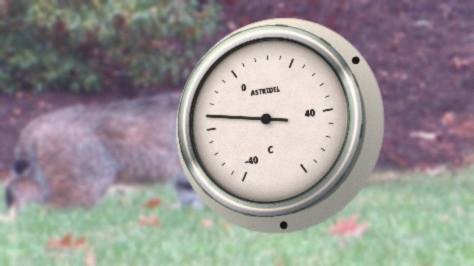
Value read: value=-16 unit=°C
